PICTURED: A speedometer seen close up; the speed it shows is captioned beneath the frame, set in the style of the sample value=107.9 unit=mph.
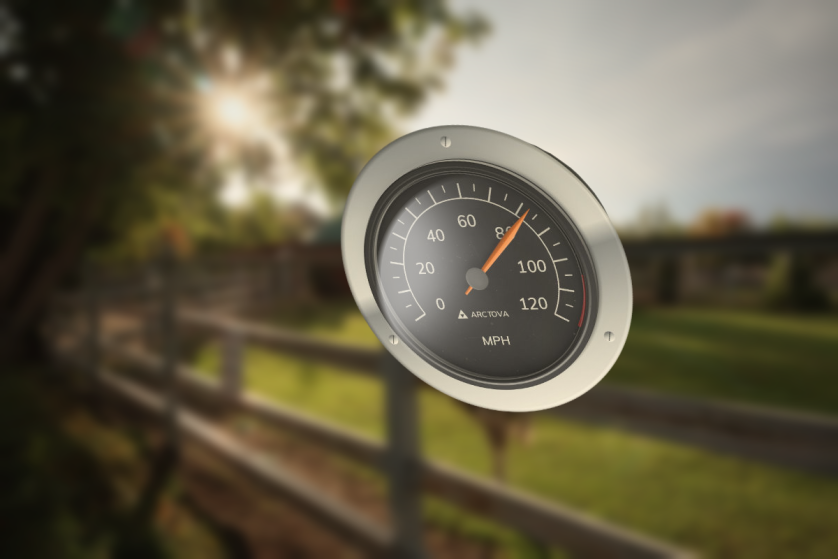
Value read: value=82.5 unit=mph
